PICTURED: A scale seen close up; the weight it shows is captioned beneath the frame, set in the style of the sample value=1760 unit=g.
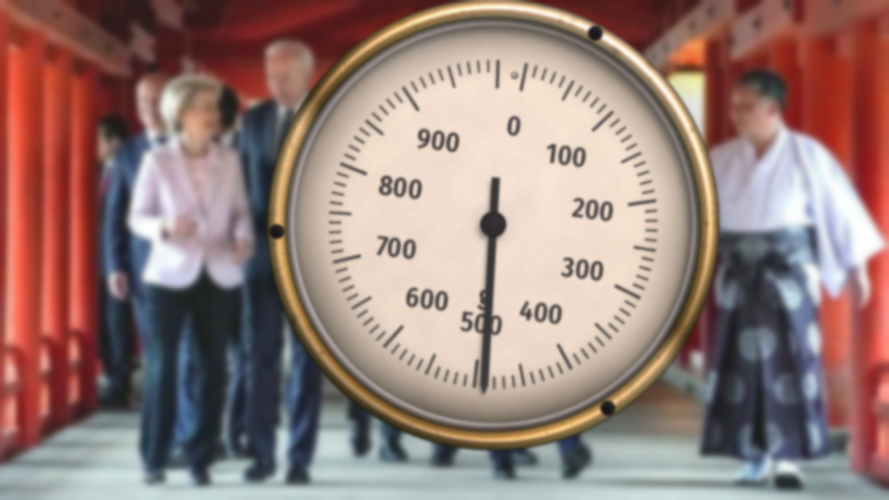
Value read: value=490 unit=g
